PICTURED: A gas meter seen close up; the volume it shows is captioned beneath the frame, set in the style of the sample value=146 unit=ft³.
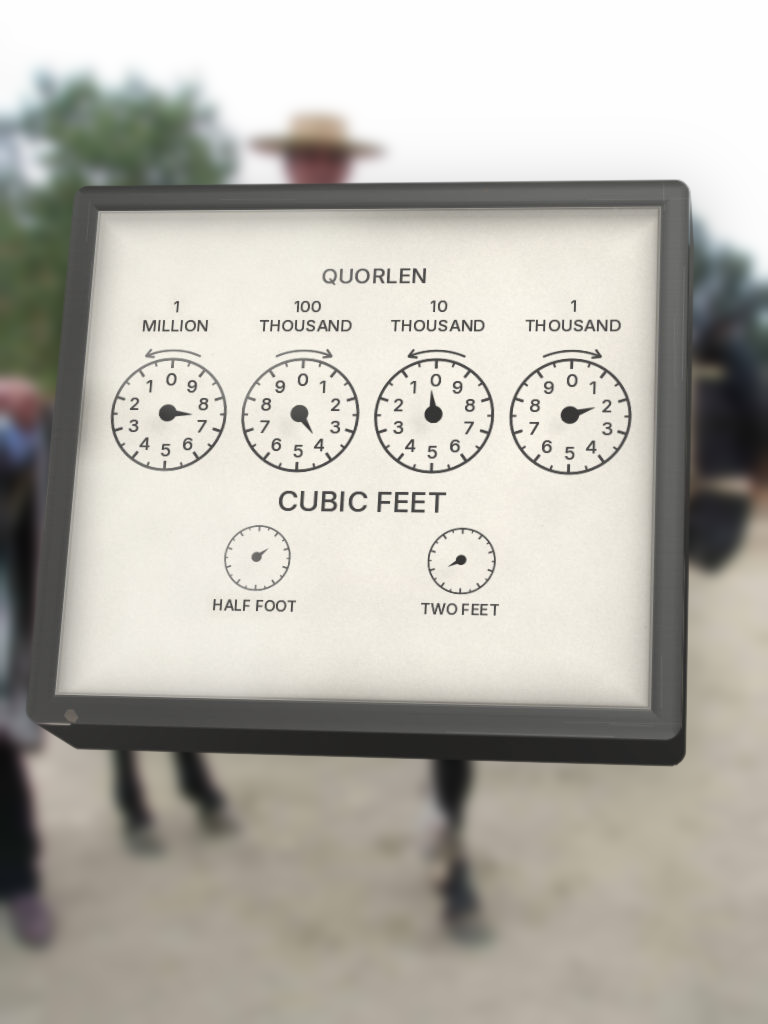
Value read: value=740200 unit=ft³
